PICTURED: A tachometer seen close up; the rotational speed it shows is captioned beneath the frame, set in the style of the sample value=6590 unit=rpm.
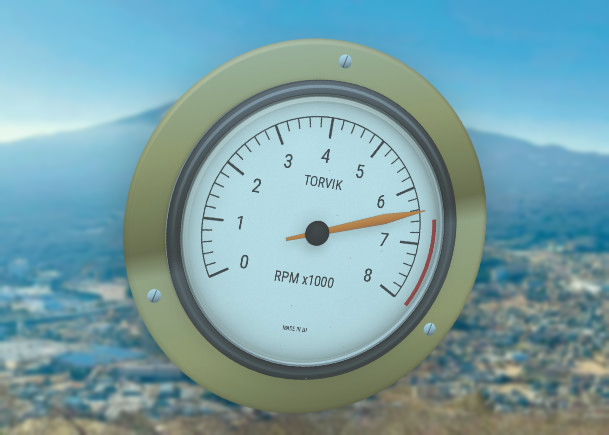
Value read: value=6400 unit=rpm
